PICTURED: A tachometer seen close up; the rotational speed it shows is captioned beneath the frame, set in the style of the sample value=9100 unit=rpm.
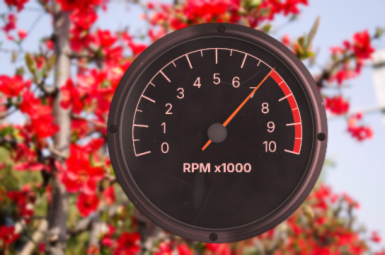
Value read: value=7000 unit=rpm
